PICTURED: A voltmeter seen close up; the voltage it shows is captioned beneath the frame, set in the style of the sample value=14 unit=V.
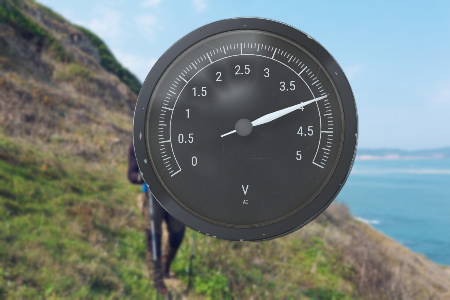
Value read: value=4 unit=V
